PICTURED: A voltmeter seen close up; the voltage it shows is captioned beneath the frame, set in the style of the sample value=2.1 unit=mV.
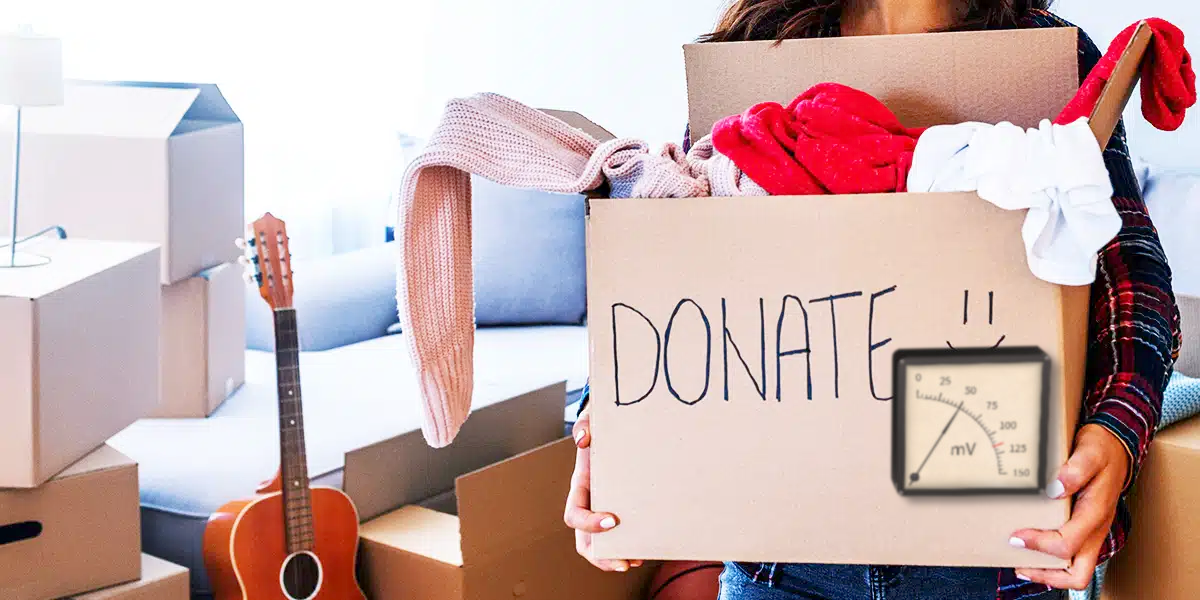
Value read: value=50 unit=mV
